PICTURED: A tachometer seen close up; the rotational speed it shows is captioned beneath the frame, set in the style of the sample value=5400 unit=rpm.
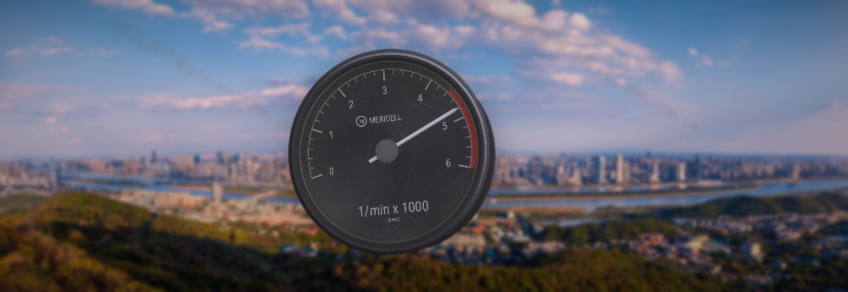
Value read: value=4800 unit=rpm
